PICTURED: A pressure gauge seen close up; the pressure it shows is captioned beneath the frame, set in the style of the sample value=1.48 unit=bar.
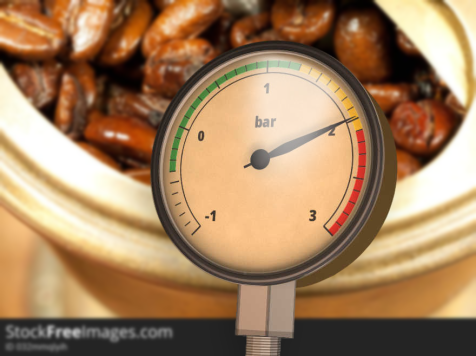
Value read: value=2 unit=bar
